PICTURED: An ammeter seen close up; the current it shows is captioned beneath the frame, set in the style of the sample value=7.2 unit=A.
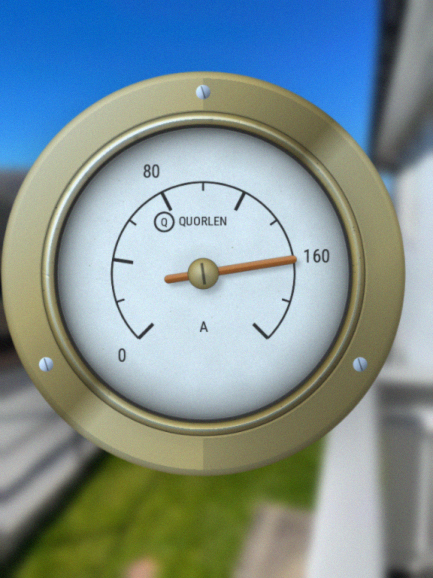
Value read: value=160 unit=A
